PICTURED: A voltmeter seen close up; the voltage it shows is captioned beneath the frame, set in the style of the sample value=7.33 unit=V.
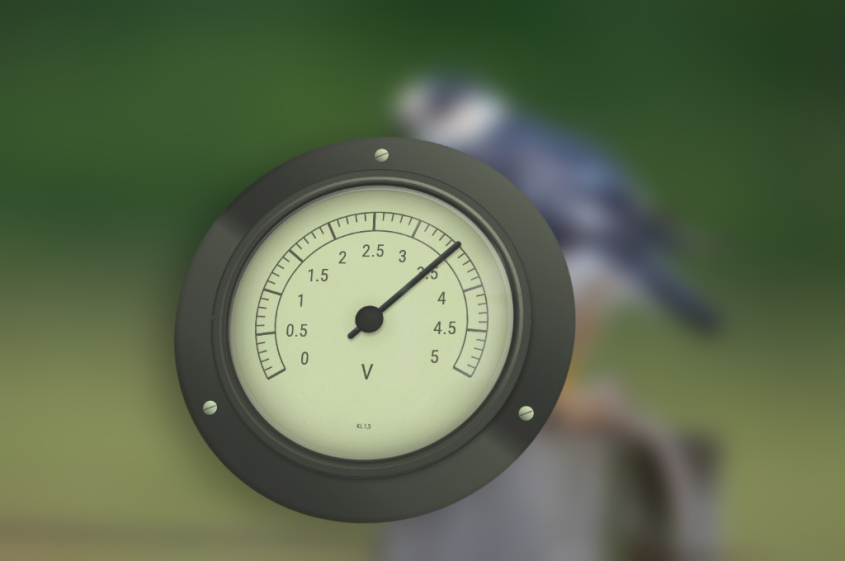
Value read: value=3.5 unit=V
